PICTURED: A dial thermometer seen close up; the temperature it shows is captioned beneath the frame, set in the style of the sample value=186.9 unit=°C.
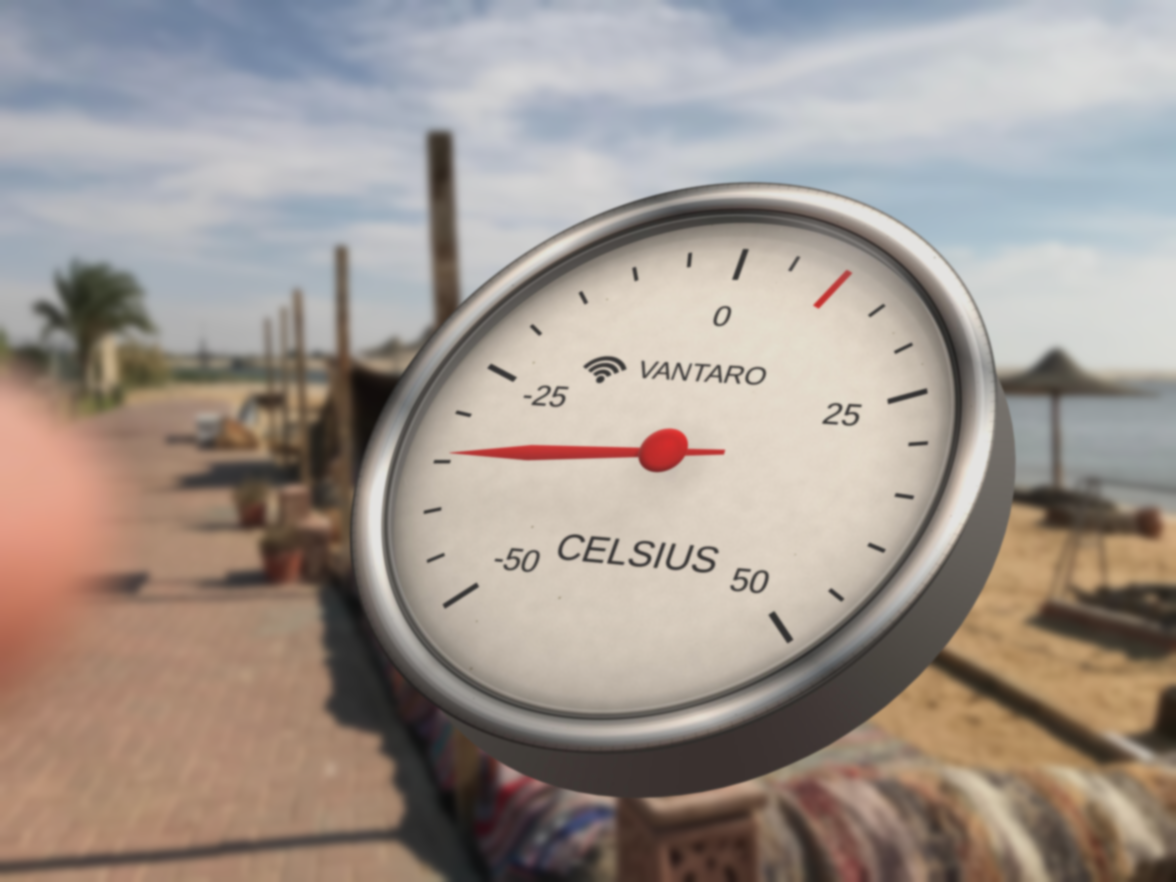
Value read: value=-35 unit=°C
